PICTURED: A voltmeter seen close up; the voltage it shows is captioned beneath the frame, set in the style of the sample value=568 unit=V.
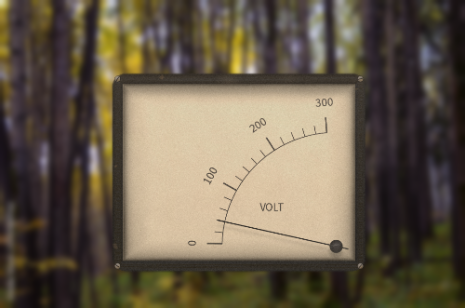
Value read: value=40 unit=V
